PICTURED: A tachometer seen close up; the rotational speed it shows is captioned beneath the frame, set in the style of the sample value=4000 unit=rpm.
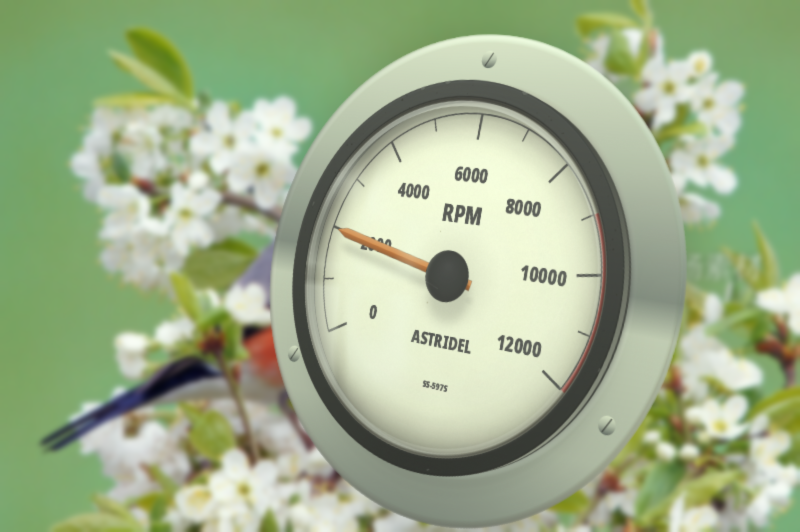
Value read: value=2000 unit=rpm
